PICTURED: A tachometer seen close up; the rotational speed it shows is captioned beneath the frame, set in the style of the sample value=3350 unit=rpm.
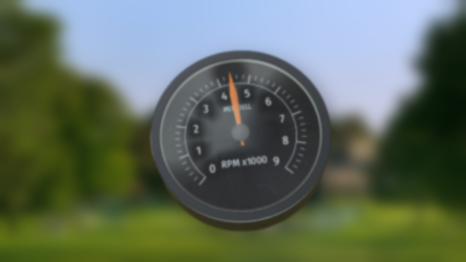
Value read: value=4400 unit=rpm
